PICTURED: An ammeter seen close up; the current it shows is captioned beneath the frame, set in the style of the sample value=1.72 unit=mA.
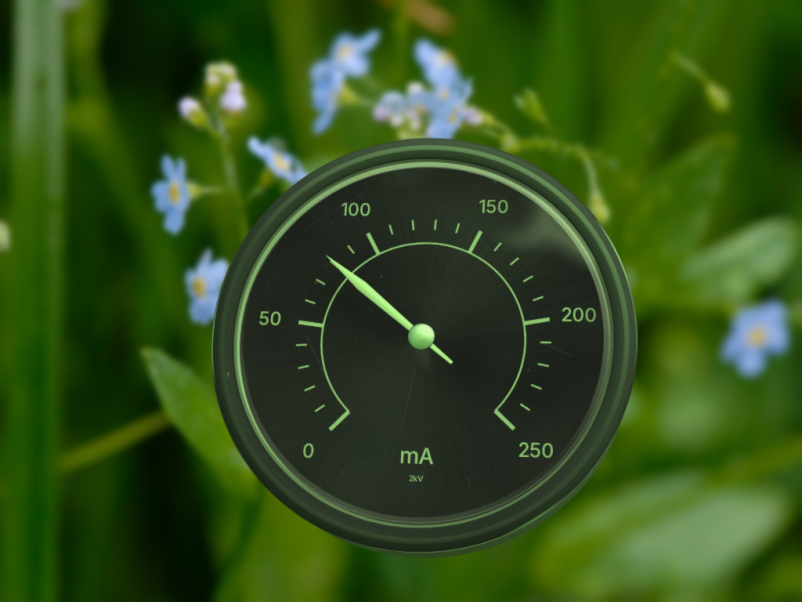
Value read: value=80 unit=mA
